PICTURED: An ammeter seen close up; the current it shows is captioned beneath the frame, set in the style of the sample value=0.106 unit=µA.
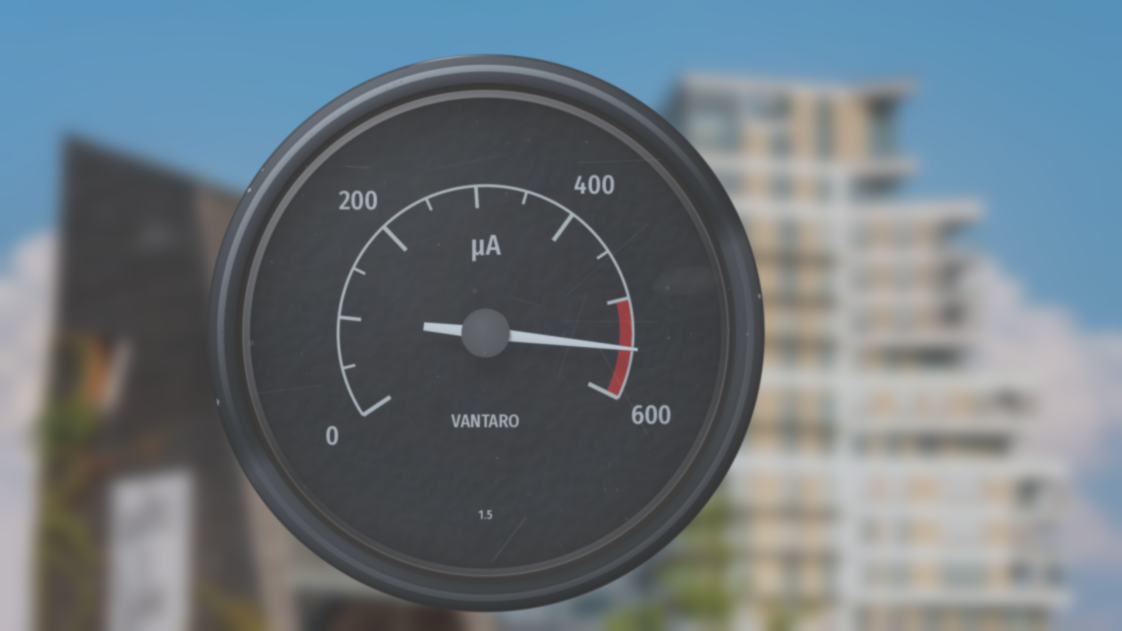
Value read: value=550 unit=µA
